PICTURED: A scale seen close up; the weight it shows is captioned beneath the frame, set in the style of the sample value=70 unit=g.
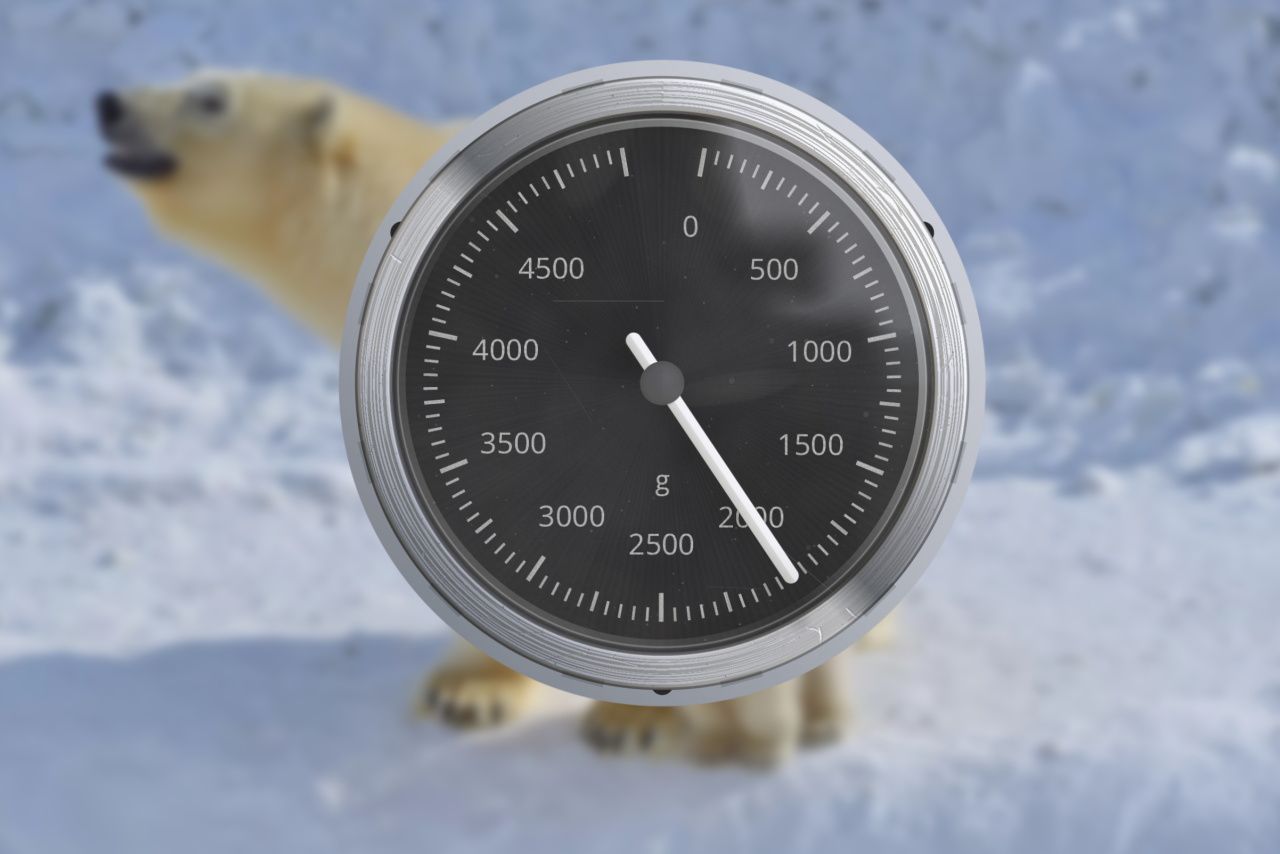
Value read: value=2000 unit=g
